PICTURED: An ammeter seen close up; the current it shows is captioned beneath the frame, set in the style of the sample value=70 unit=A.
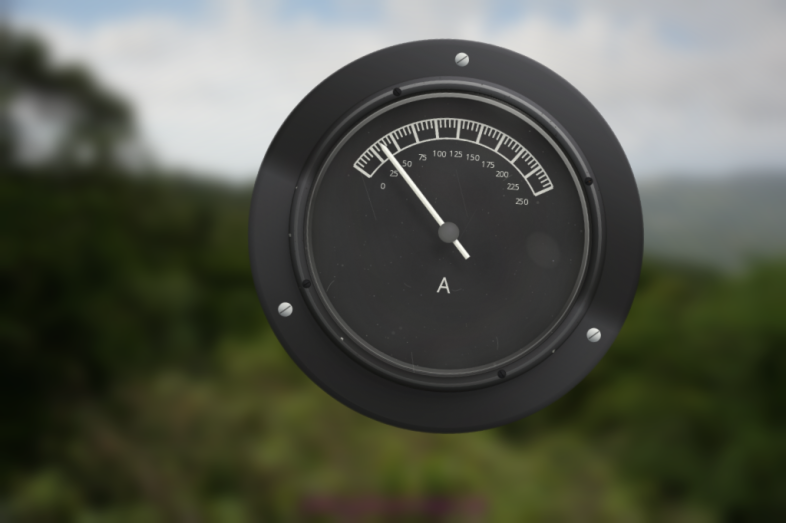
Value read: value=35 unit=A
